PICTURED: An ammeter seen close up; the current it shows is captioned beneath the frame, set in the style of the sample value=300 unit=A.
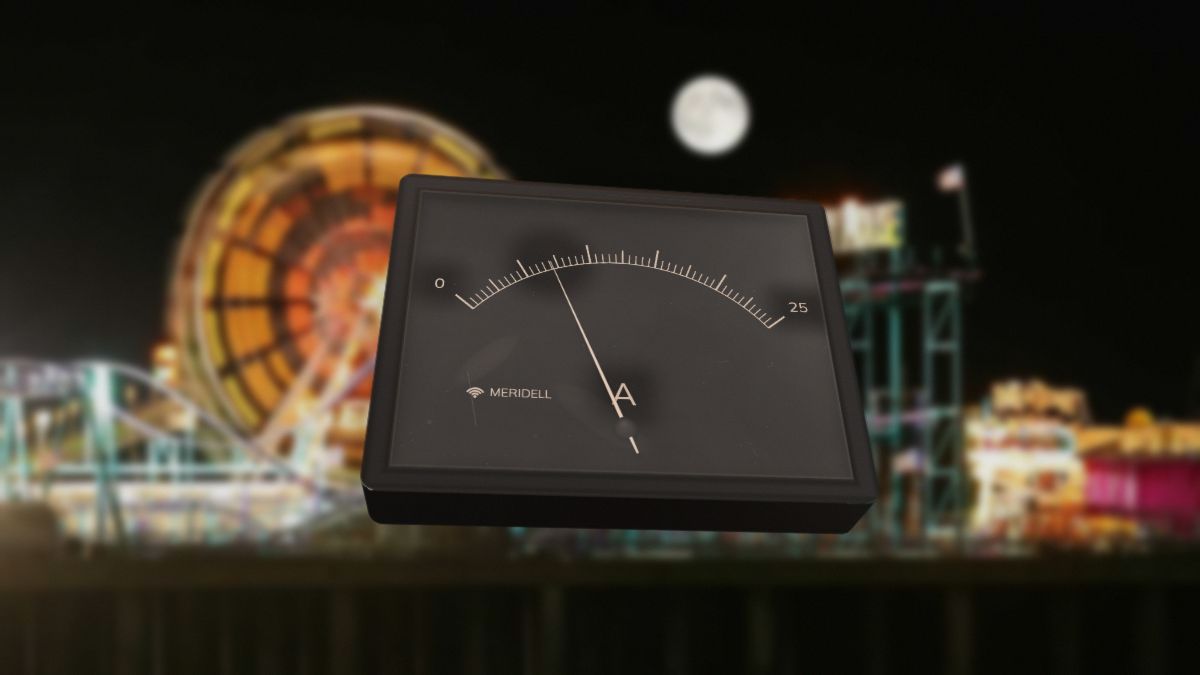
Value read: value=7 unit=A
